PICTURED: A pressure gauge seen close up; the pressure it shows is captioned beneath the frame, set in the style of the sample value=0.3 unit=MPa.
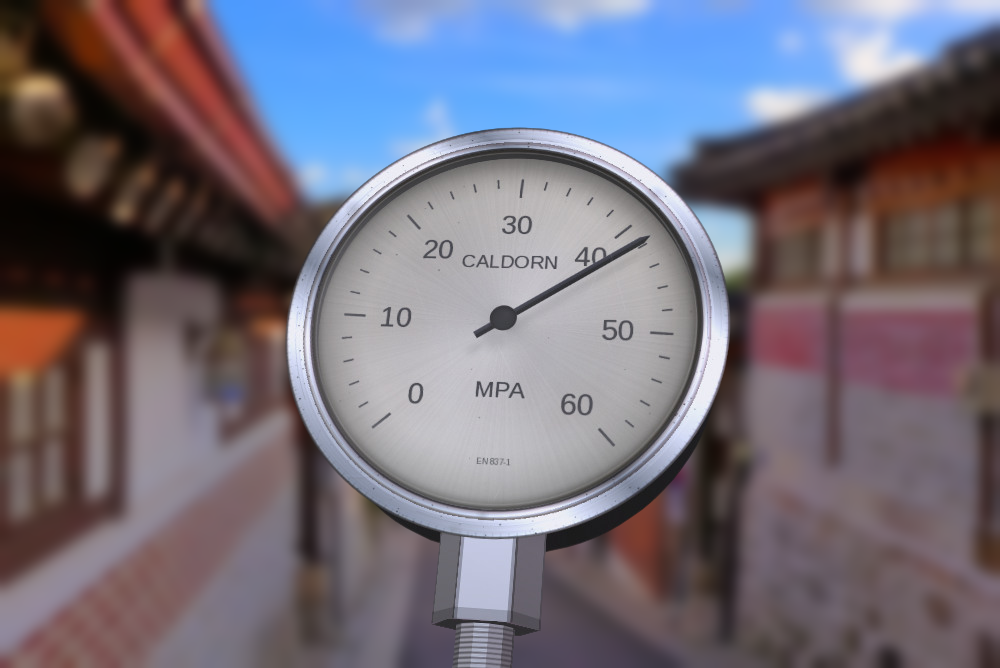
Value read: value=42 unit=MPa
